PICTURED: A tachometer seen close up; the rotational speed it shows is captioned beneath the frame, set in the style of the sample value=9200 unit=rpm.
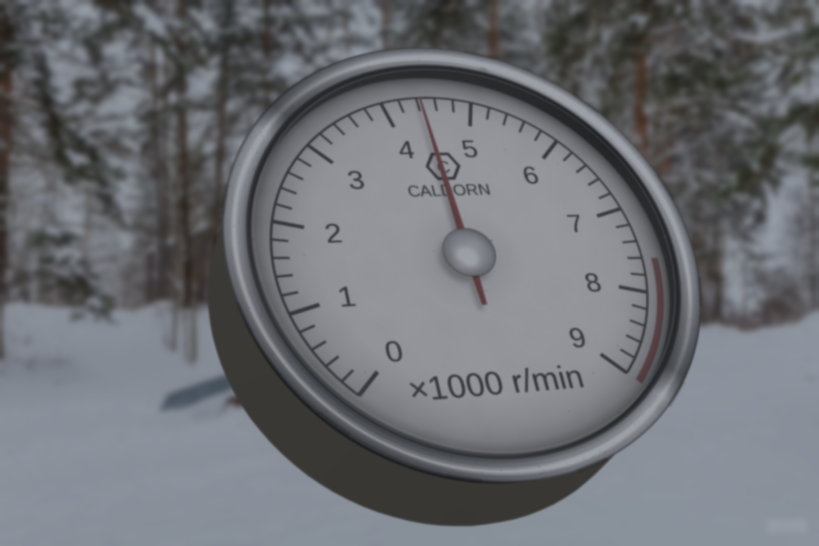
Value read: value=4400 unit=rpm
